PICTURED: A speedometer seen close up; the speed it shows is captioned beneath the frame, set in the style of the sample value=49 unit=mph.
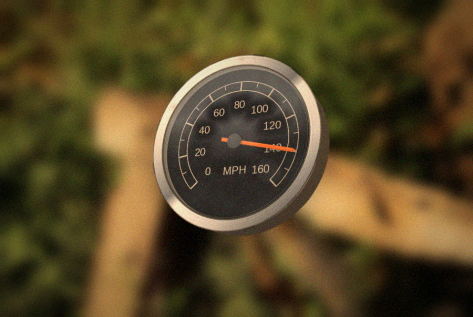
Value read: value=140 unit=mph
